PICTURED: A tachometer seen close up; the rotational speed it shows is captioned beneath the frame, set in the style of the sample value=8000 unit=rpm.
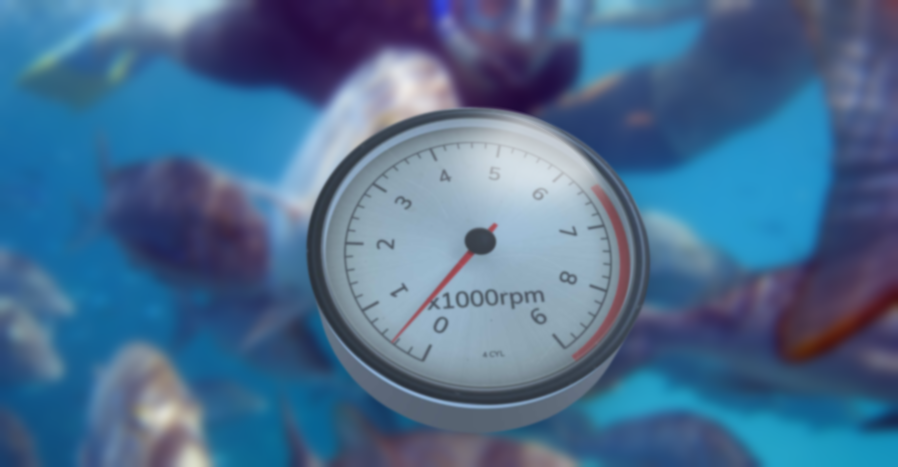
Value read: value=400 unit=rpm
